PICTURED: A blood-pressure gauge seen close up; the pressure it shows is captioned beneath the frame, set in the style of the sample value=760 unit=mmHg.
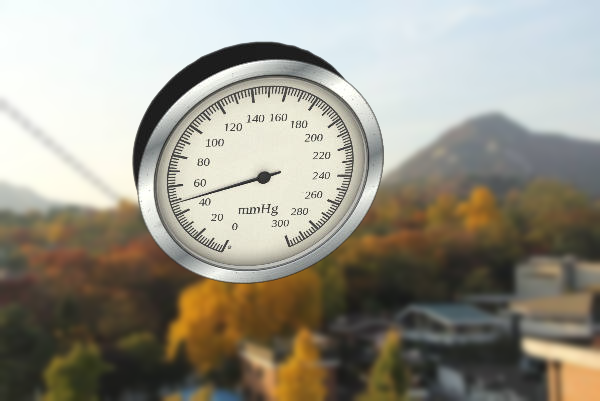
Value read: value=50 unit=mmHg
